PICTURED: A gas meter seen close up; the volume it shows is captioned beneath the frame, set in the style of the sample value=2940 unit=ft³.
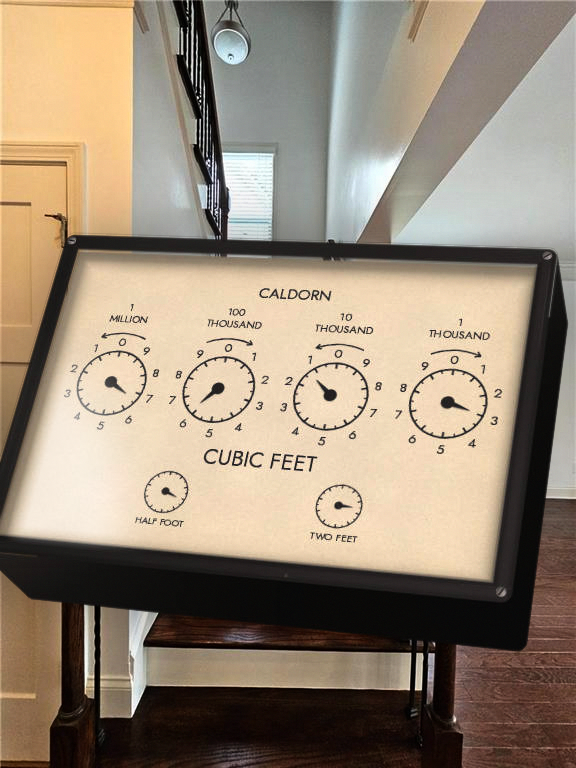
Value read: value=661300 unit=ft³
